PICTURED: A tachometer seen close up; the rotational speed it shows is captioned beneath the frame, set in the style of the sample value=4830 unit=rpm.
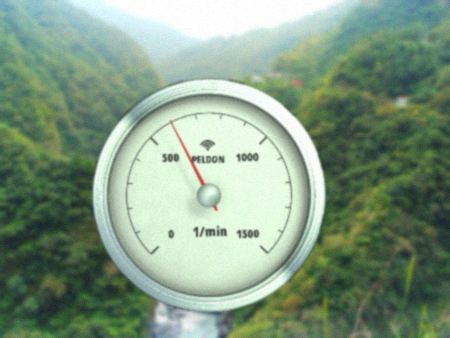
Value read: value=600 unit=rpm
